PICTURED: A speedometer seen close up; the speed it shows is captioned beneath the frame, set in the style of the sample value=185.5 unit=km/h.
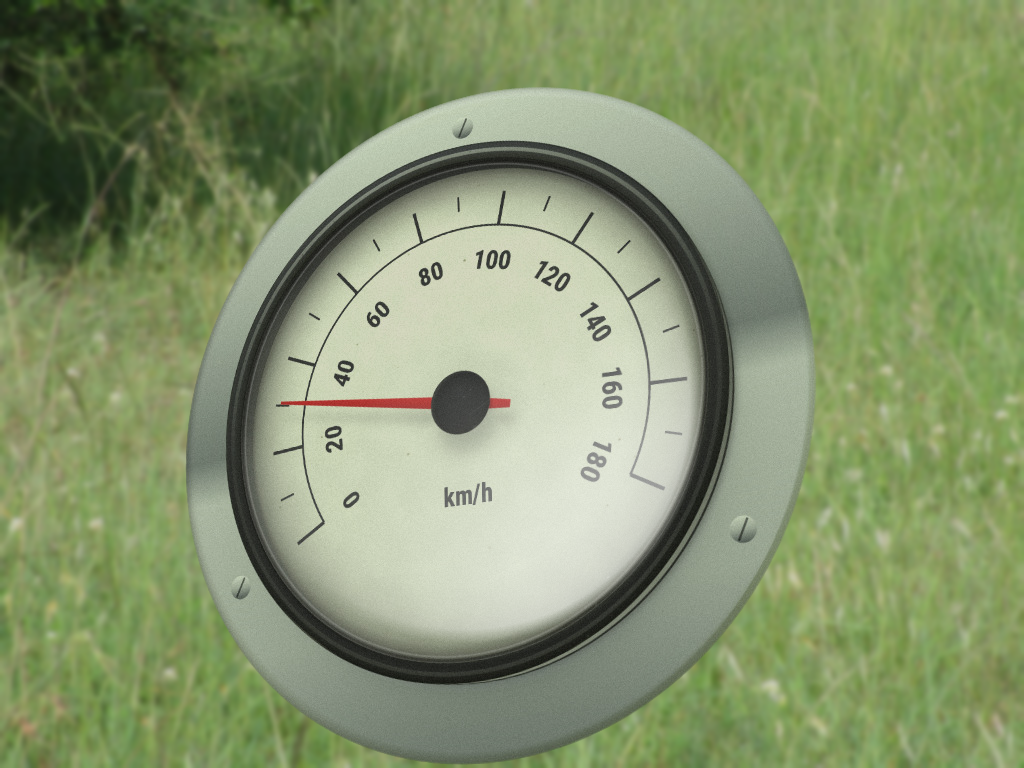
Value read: value=30 unit=km/h
